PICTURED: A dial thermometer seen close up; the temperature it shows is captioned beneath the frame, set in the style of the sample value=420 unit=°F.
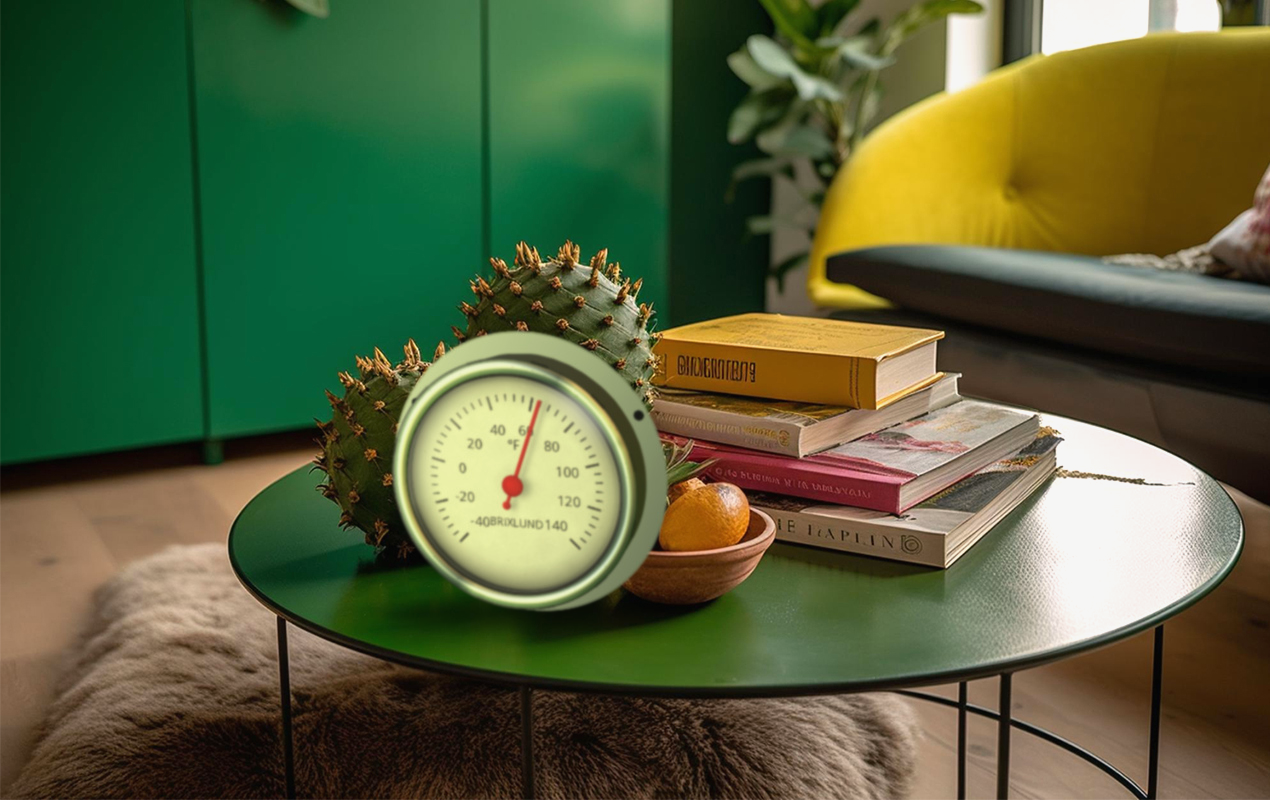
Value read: value=64 unit=°F
